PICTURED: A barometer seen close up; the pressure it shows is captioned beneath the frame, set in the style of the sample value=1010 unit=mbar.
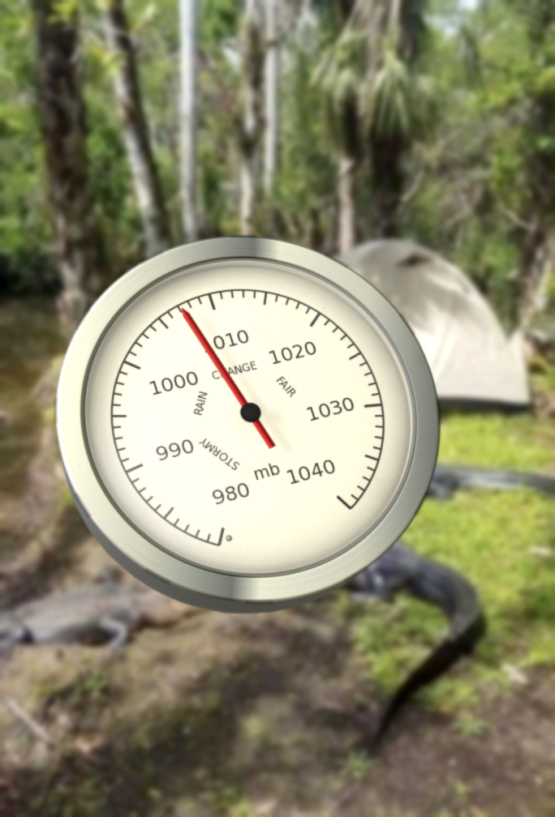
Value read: value=1007 unit=mbar
